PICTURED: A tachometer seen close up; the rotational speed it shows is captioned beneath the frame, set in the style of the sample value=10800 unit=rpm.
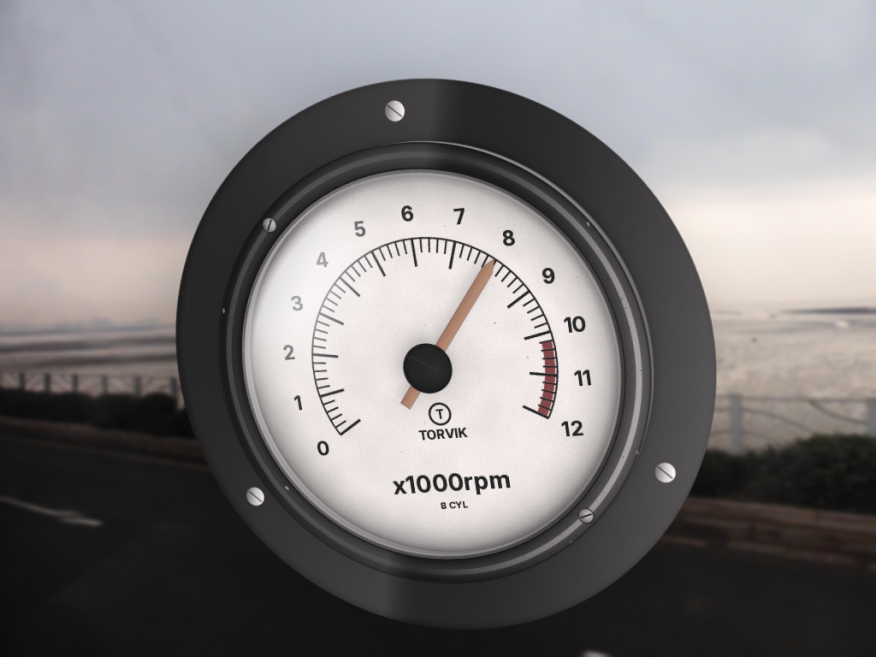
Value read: value=8000 unit=rpm
